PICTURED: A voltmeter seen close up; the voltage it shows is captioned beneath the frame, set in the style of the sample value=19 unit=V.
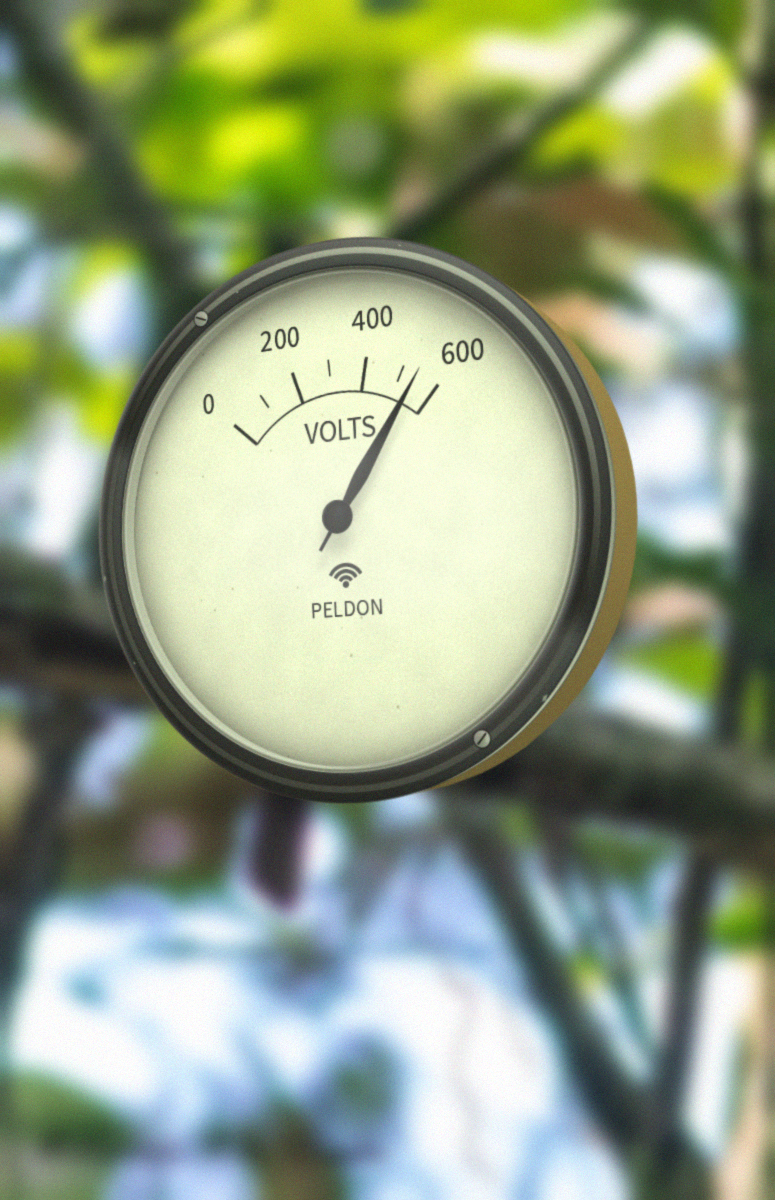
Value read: value=550 unit=V
